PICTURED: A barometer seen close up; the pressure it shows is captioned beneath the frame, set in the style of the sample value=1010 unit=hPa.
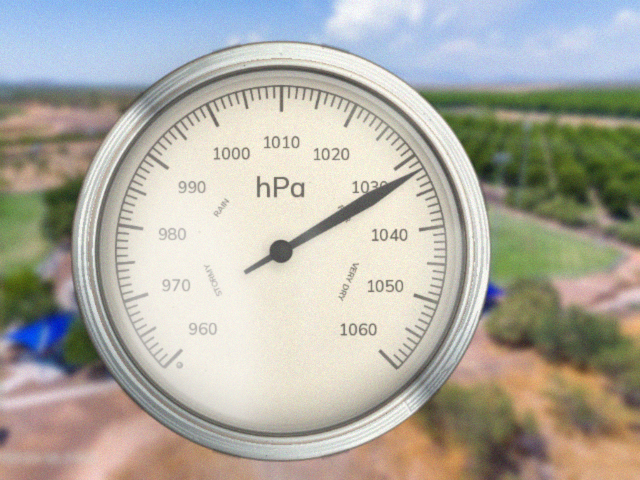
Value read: value=1032 unit=hPa
